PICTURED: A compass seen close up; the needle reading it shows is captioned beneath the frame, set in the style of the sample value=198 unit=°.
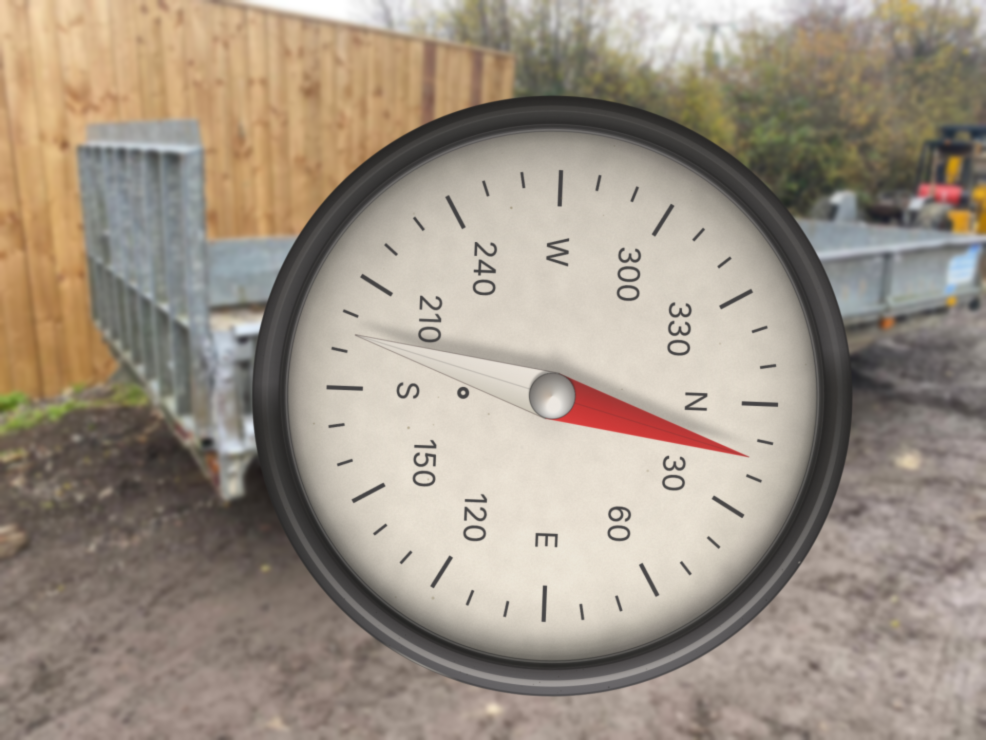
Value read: value=15 unit=°
